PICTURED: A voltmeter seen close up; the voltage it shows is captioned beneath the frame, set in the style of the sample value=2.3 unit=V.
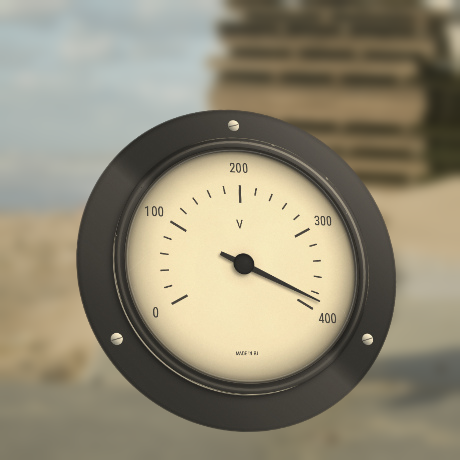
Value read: value=390 unit=V
